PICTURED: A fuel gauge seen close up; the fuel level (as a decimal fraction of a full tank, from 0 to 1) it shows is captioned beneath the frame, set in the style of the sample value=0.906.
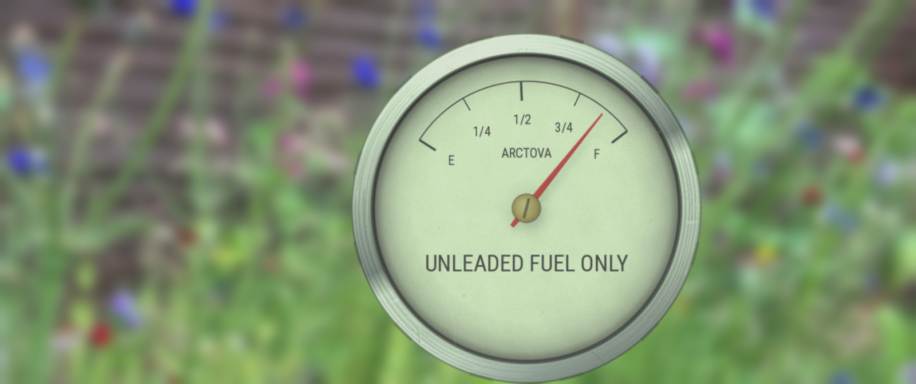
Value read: value=0.875
